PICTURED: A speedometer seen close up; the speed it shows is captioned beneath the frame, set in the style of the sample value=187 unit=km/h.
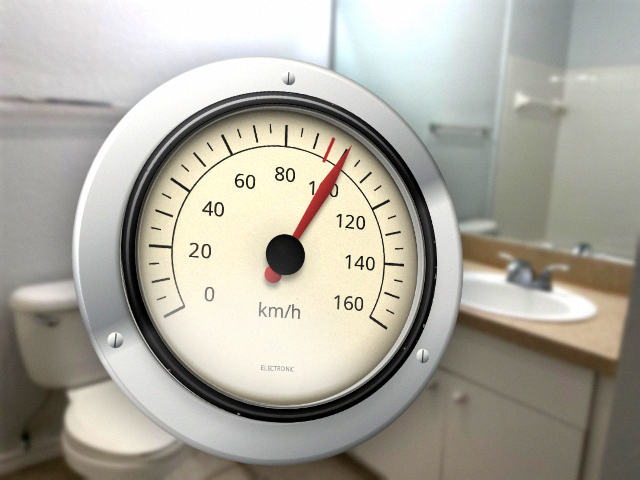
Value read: value=100 unit=km/h
